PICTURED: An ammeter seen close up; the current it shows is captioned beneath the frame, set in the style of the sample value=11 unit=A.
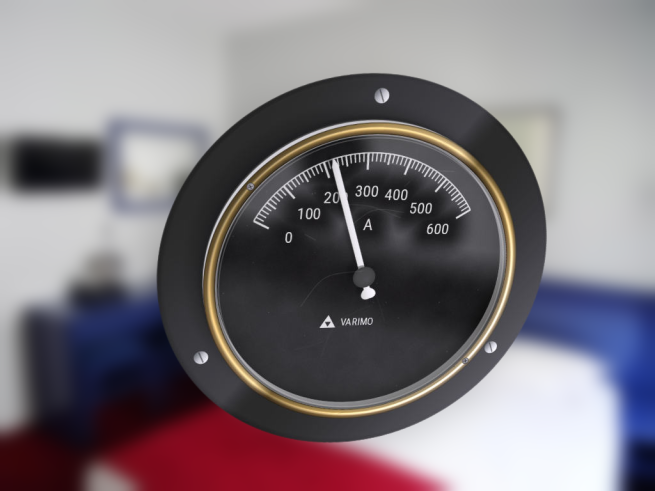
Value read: value=220 unit=A
